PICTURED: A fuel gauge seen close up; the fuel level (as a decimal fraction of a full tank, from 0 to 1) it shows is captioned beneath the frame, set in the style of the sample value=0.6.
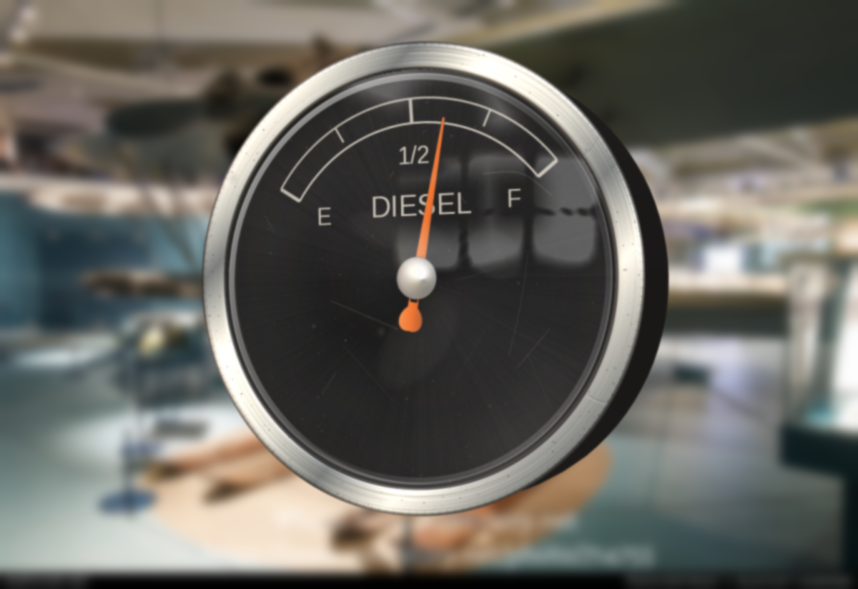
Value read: value=0.625
